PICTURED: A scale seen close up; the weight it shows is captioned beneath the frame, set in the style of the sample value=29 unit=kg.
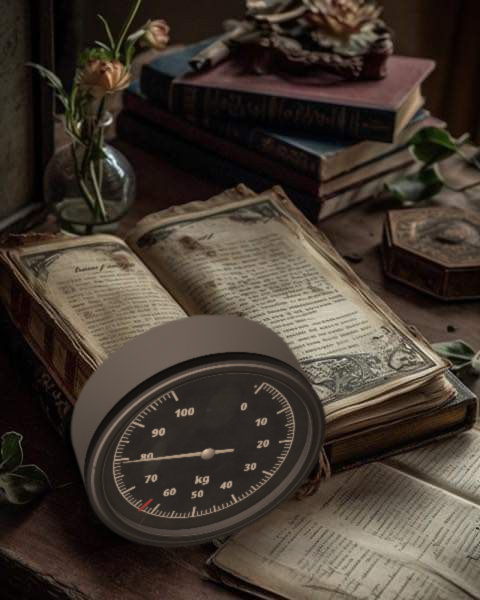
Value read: value=80 unit=kg
